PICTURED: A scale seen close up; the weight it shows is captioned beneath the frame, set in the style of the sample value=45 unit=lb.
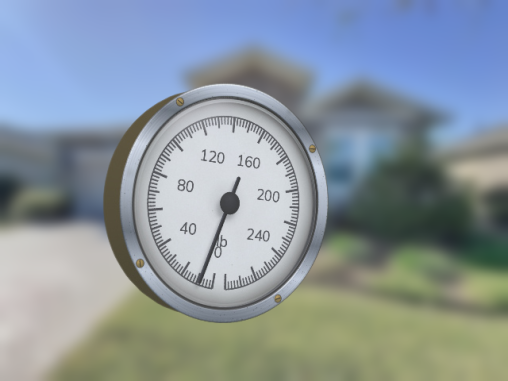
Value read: value=10 unit=lb
